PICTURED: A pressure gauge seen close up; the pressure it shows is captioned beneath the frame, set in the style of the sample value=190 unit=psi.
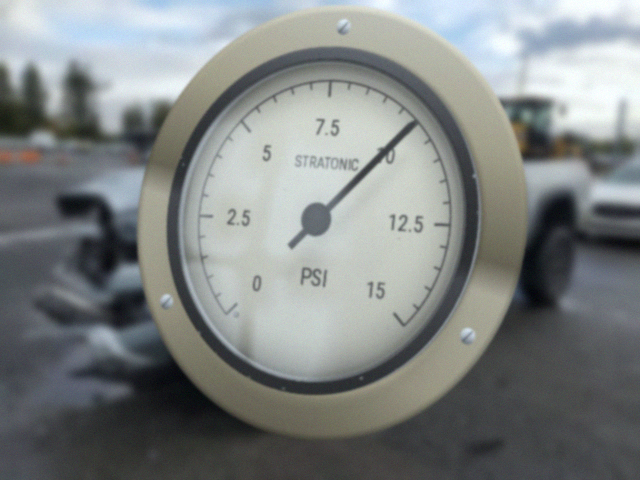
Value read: value=10 unit=psi
